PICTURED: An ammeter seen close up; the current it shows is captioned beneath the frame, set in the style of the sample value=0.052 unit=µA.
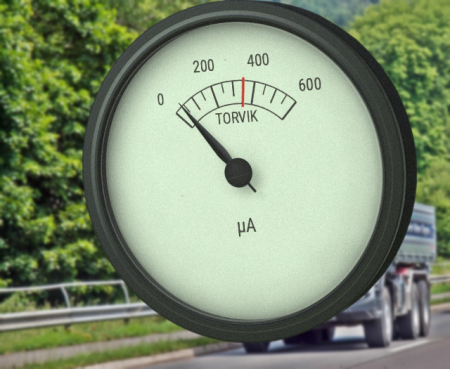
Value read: value=50 unit=µA
